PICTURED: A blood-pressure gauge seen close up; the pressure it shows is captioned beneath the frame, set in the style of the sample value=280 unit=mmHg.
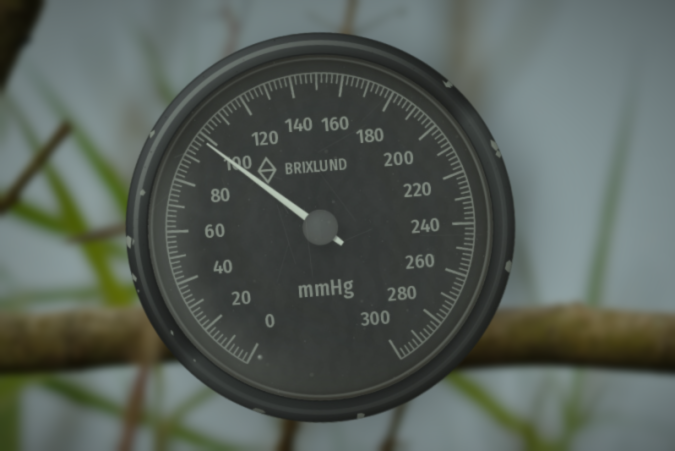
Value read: value=98 unit=mmHg
